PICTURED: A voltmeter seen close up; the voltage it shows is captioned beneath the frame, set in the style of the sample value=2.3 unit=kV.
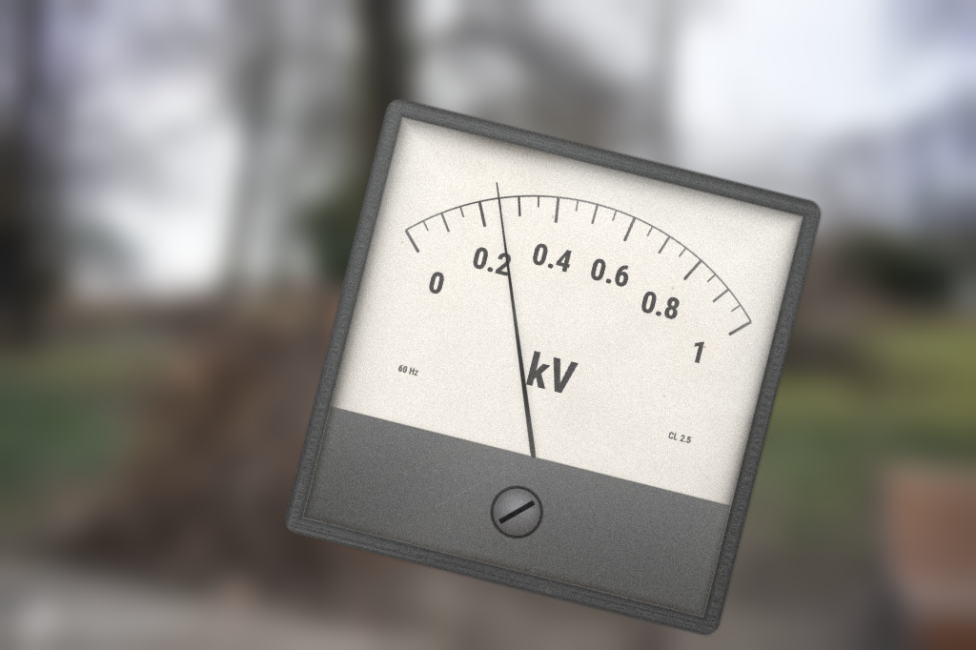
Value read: value=0.25 unit=kV
